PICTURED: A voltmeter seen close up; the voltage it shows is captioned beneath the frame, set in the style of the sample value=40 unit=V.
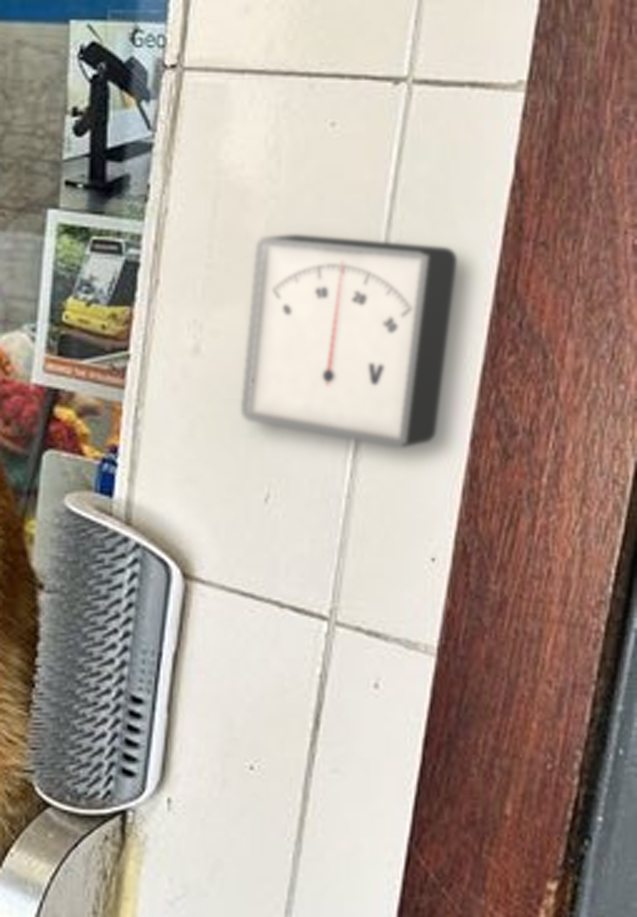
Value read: value=15 unit=V
